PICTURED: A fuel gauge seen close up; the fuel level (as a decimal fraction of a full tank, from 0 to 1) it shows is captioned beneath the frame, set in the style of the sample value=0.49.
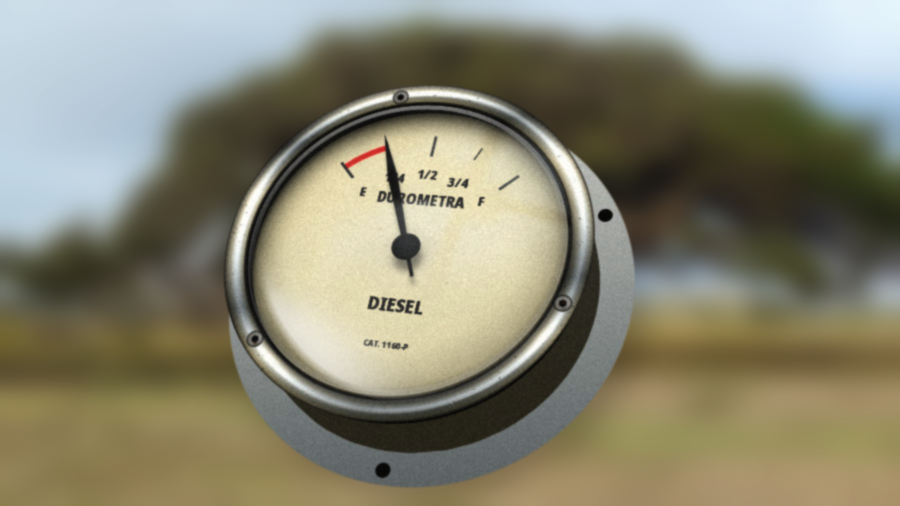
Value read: value=0.25
